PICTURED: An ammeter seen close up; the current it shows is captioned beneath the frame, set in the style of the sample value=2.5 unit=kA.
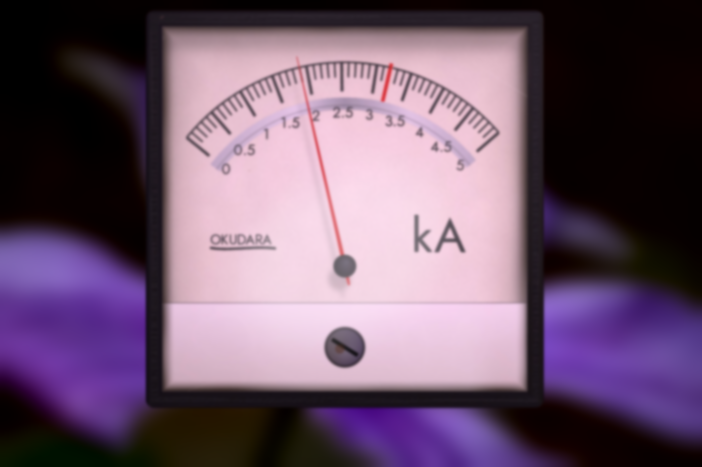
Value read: value=1.9 unit=kA
